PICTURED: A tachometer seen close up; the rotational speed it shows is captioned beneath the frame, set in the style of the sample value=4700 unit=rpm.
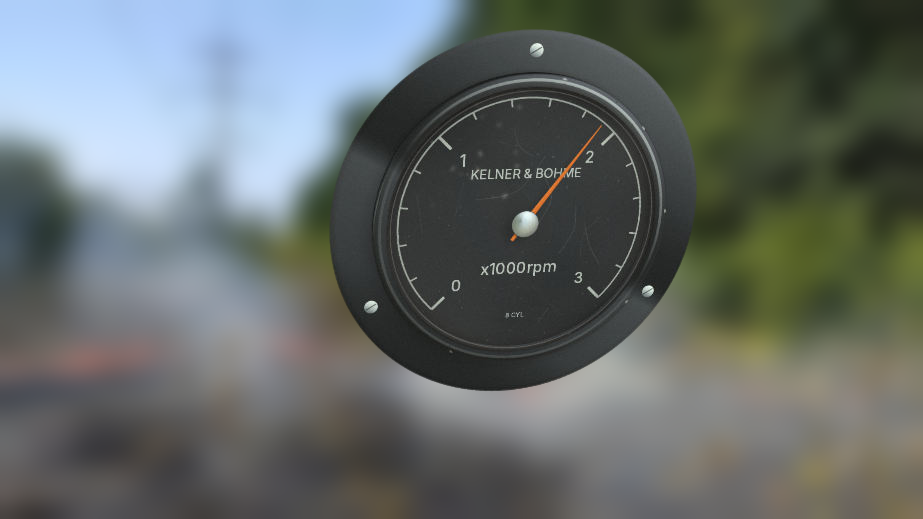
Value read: value=1900 unit=rpm
